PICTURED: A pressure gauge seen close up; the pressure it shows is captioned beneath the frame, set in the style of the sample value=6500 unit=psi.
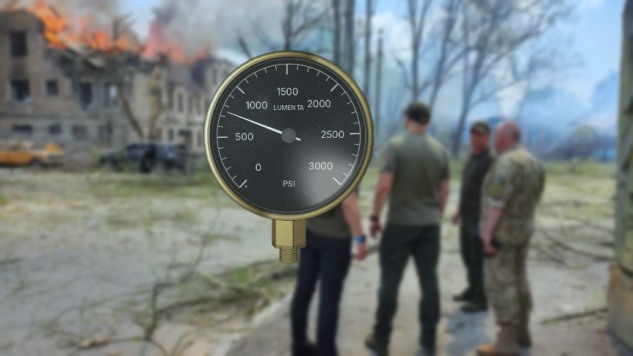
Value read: value=750 unit=psi
